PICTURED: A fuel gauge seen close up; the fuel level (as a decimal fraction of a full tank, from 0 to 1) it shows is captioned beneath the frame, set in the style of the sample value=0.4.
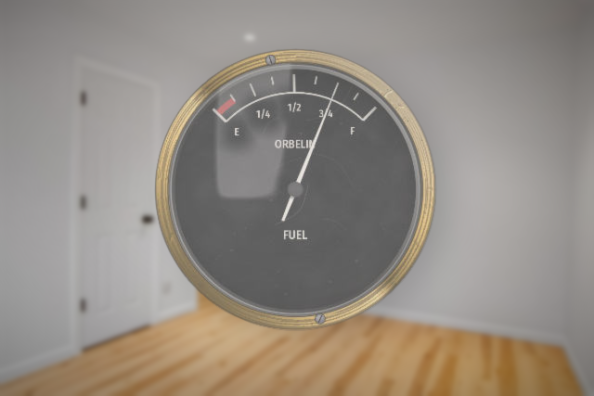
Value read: value=0.75
